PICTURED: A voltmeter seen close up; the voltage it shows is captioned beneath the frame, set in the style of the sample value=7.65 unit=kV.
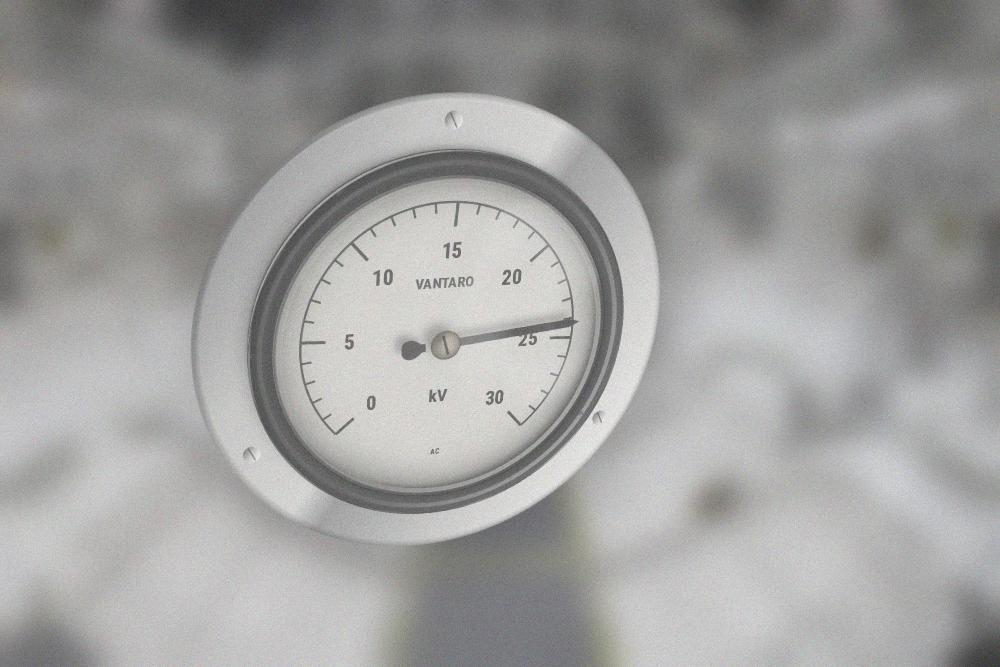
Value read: value=24 unit=kV
